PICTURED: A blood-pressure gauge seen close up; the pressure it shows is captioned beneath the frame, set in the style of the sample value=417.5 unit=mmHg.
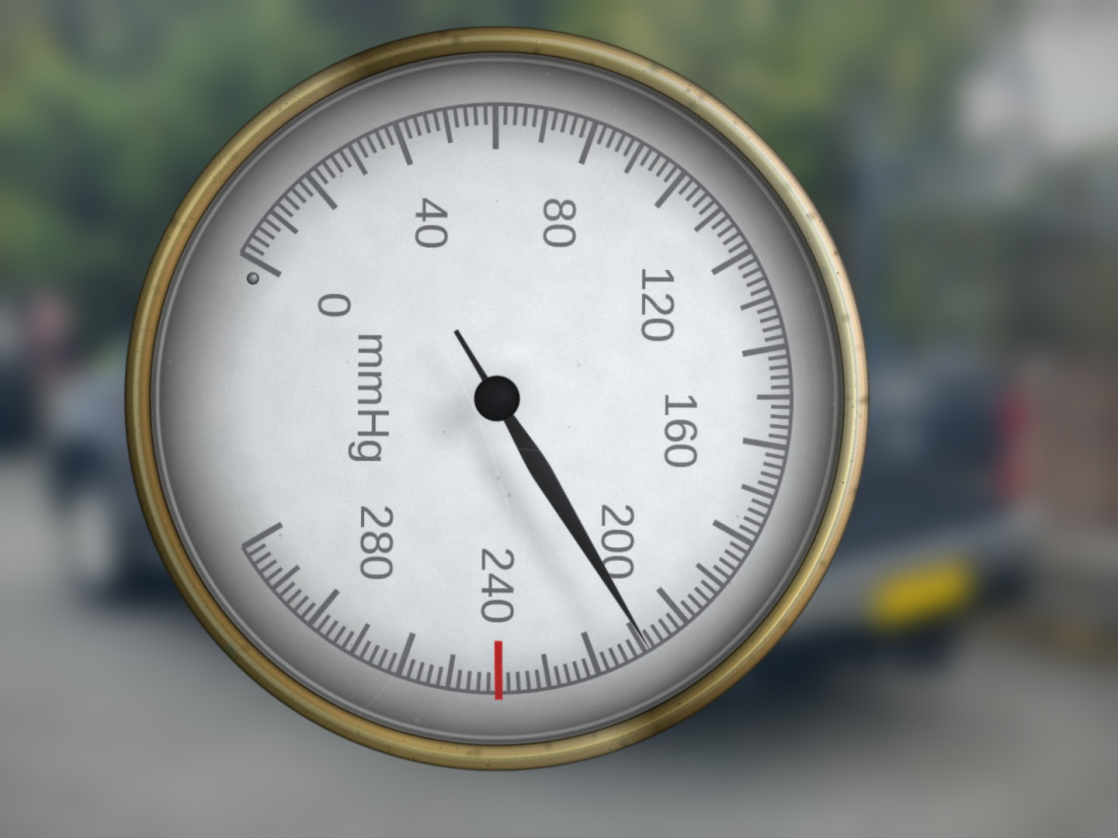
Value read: value=209 unit=mmHg
